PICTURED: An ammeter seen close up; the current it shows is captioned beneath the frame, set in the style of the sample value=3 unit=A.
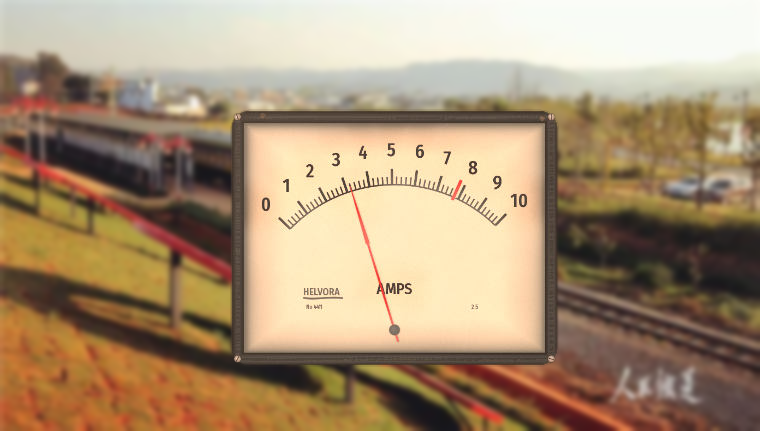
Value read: value=3.2 unit=A
